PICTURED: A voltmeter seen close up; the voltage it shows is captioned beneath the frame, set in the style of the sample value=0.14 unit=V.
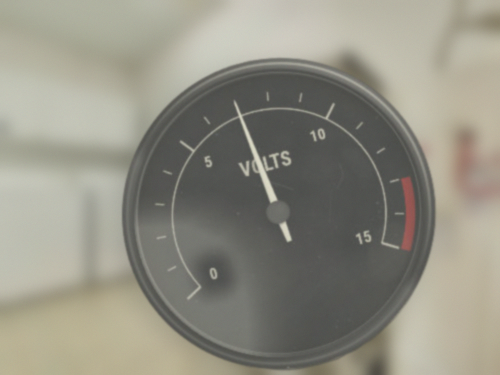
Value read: value=7 unit=V
